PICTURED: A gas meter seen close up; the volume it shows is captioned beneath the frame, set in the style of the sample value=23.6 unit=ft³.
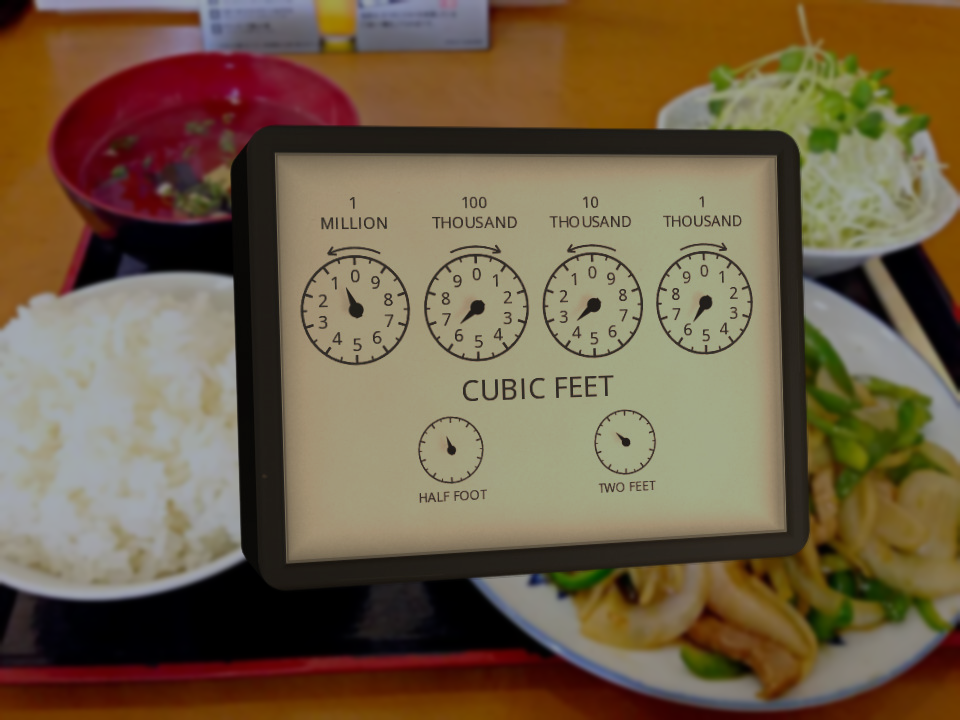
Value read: value=63600 unit=ft³
